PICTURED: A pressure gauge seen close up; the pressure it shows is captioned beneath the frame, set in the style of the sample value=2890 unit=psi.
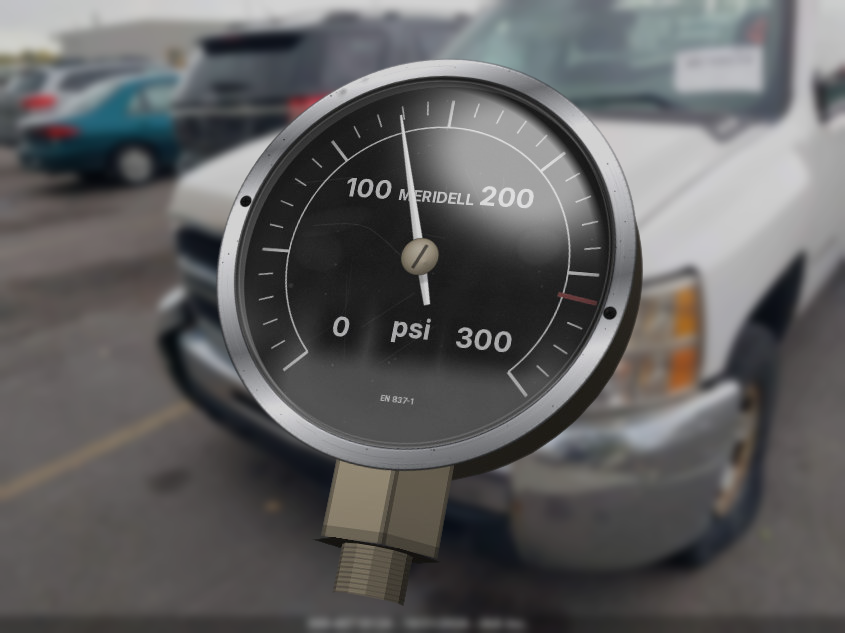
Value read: value=130 unit=psi
